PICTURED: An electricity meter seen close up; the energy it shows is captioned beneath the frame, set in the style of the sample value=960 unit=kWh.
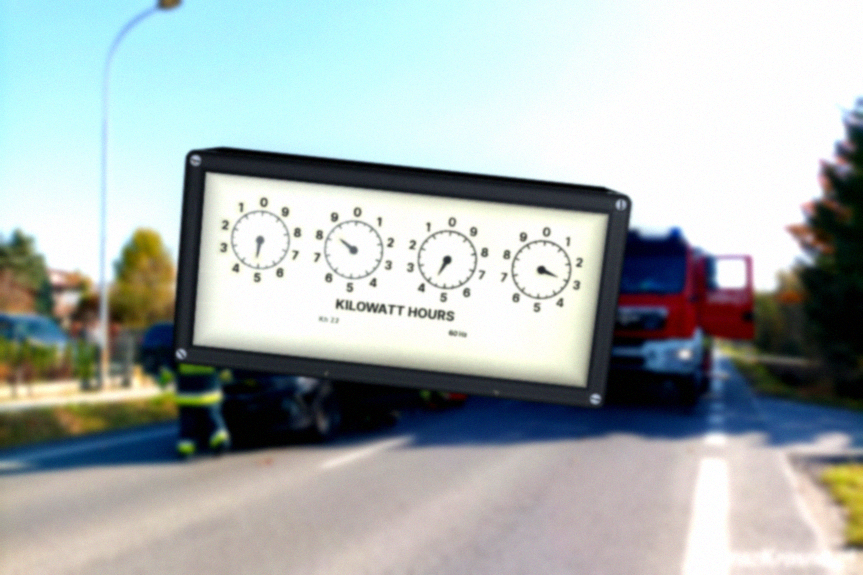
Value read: value=4843 unit=kWh
